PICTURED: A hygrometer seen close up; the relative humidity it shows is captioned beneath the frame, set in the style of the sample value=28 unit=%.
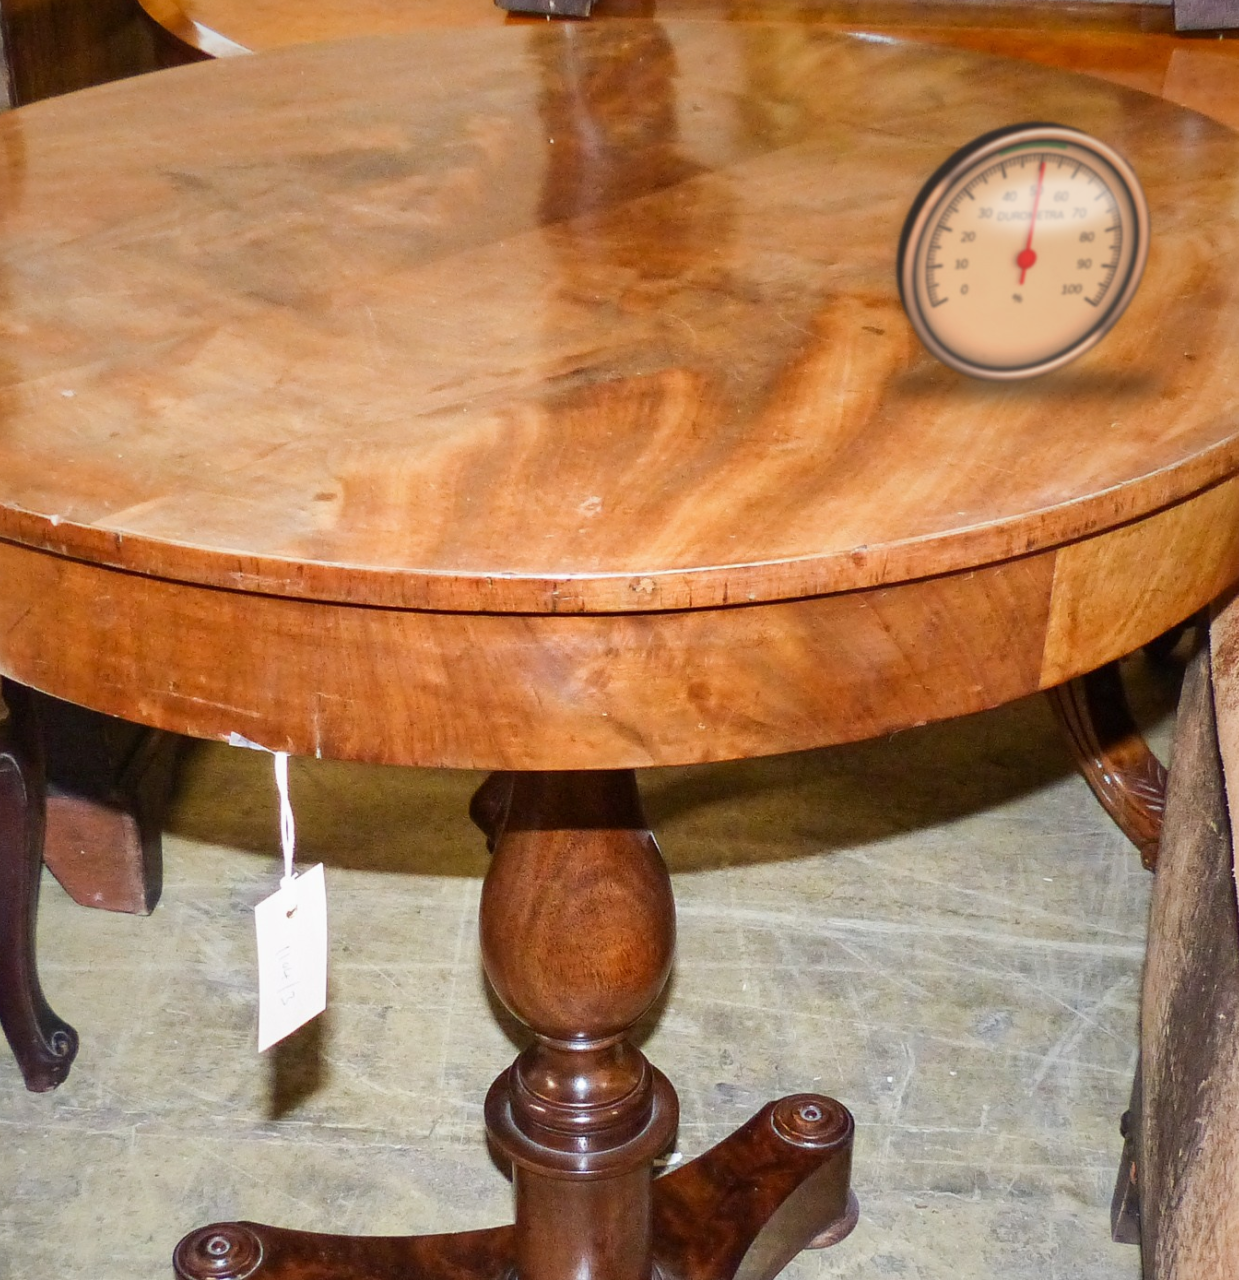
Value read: value=50 unit=%
